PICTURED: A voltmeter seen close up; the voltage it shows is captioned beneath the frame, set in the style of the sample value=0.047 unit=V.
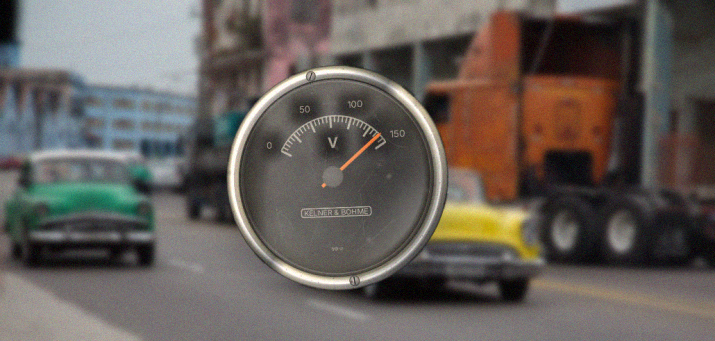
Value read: value=140 unit=V
